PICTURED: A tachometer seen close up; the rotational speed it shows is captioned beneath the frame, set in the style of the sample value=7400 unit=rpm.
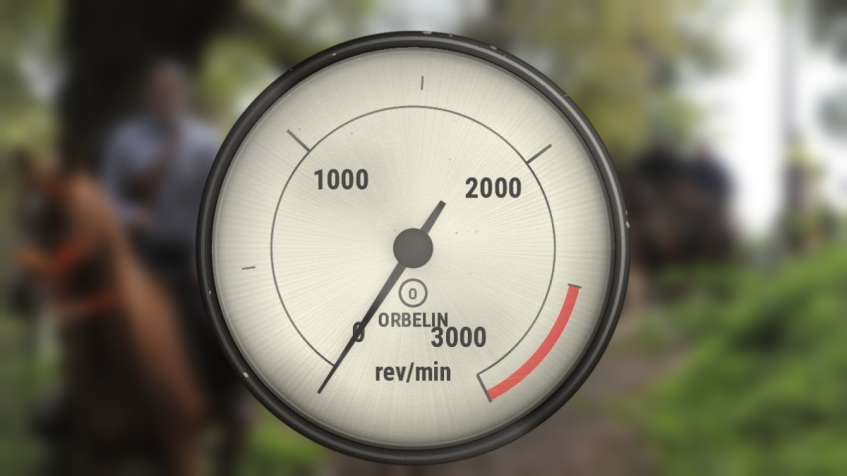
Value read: value=0 unit=rpm
